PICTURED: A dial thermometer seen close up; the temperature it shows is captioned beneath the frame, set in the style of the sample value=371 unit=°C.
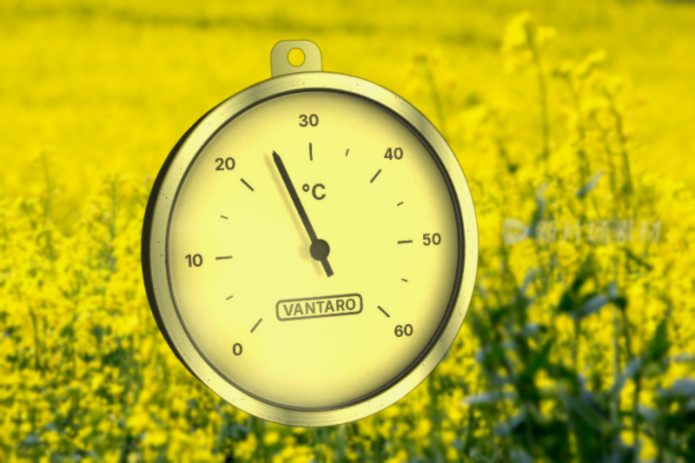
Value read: value=25 unit=°C
